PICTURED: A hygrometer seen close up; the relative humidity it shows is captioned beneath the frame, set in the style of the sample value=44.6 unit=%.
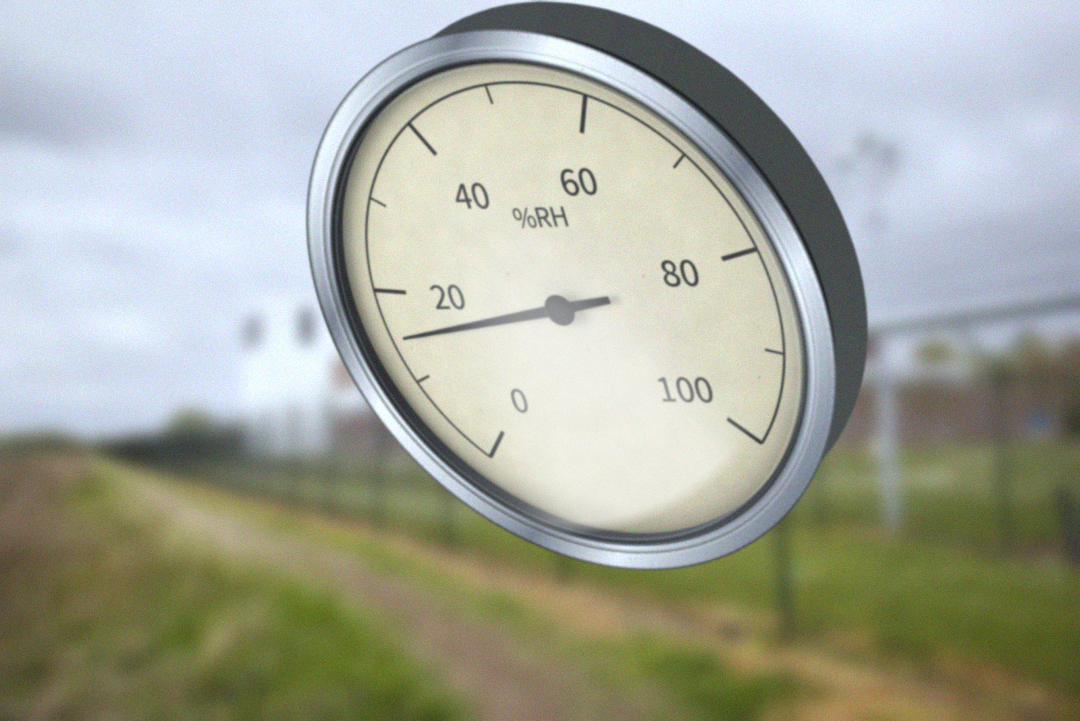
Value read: value=15 unit=%
